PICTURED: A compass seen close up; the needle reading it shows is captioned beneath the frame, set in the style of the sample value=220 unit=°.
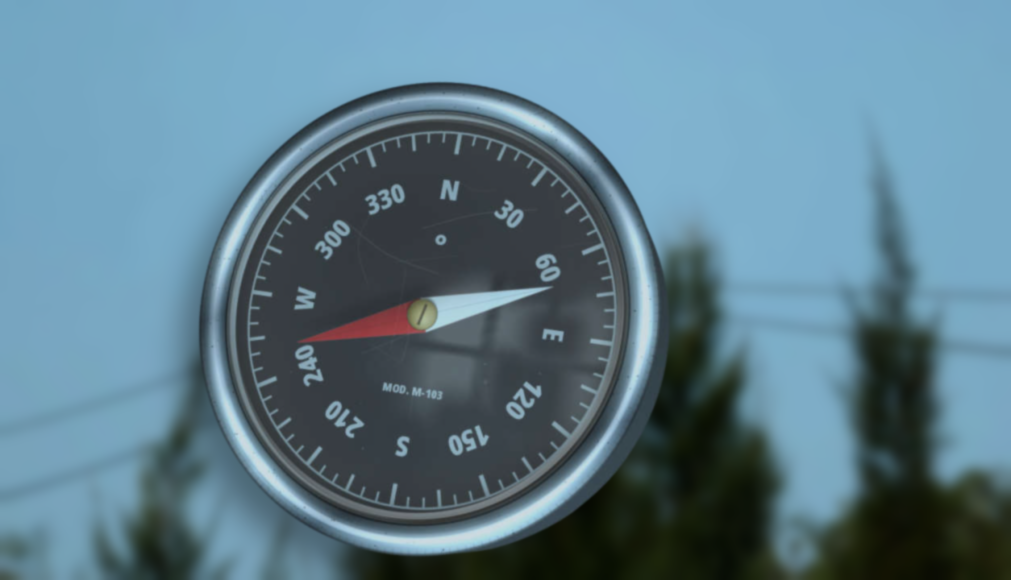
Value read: value=250 unit=°
